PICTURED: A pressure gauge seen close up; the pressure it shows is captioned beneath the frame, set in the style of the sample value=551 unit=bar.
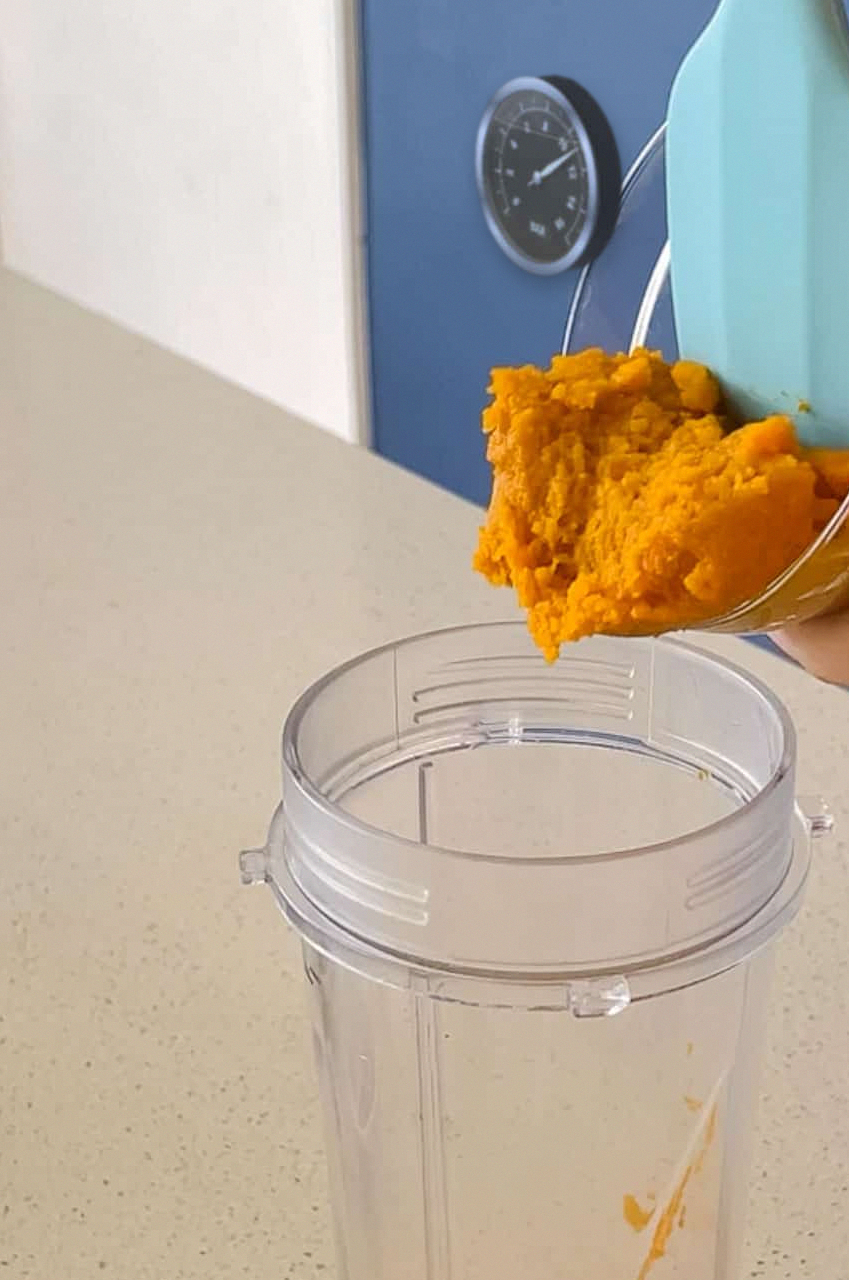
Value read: value=11 unit=bar
